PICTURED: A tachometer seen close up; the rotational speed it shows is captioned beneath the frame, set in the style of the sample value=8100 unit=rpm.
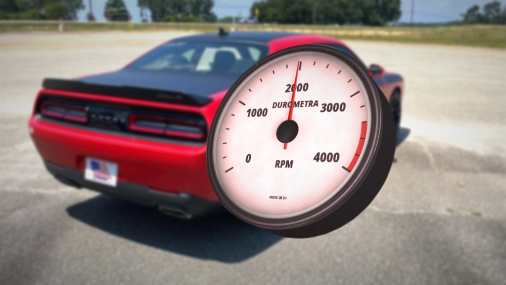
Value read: value=2000 unit=rpm
